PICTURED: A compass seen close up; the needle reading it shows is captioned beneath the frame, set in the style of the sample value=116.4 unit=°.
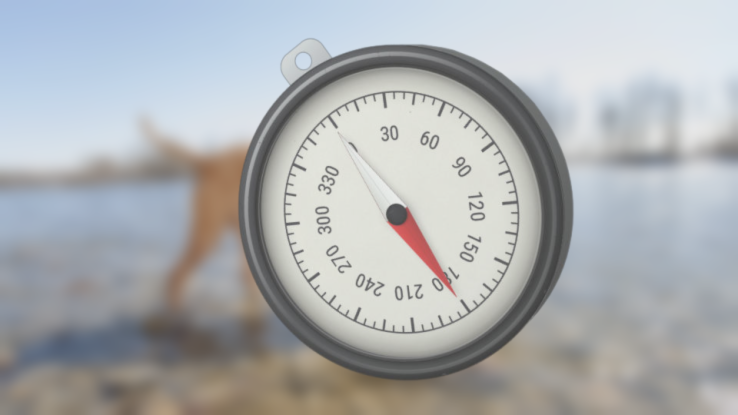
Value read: value=180 unit=°
